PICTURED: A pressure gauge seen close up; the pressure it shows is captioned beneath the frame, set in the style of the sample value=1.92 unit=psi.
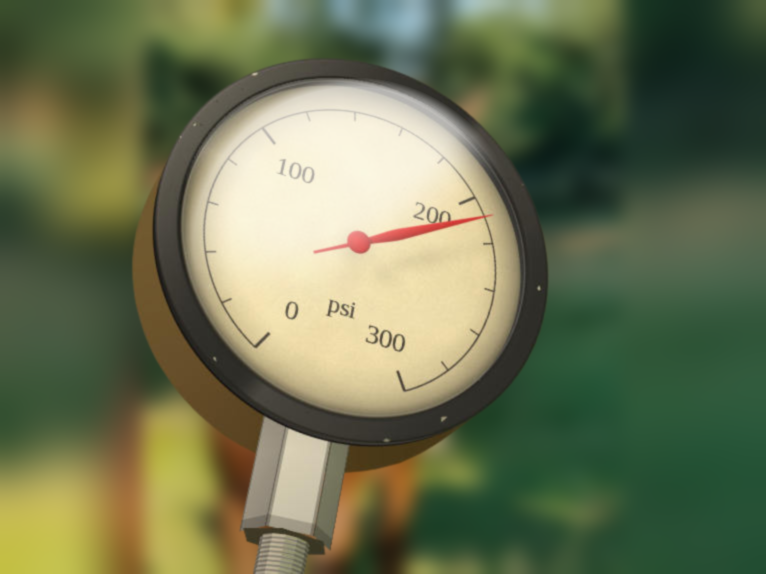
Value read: value=210 unit=psi
